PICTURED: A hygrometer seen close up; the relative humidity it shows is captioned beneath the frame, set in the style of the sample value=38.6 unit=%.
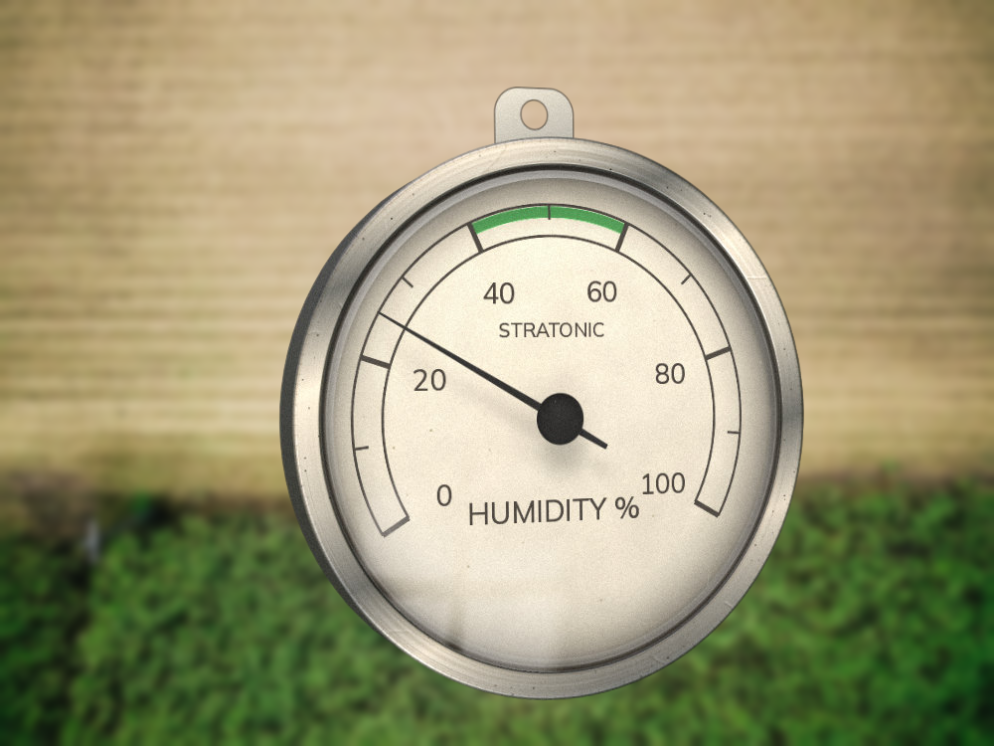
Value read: value=25 unit=%
